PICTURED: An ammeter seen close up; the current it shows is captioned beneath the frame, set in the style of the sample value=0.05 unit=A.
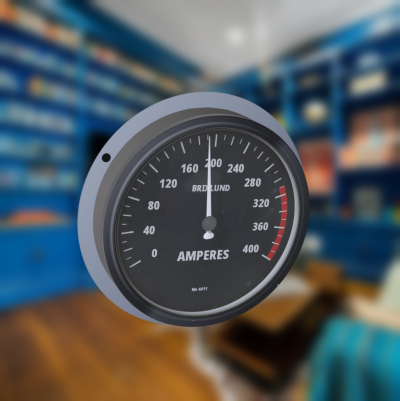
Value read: value=190 unit=A
